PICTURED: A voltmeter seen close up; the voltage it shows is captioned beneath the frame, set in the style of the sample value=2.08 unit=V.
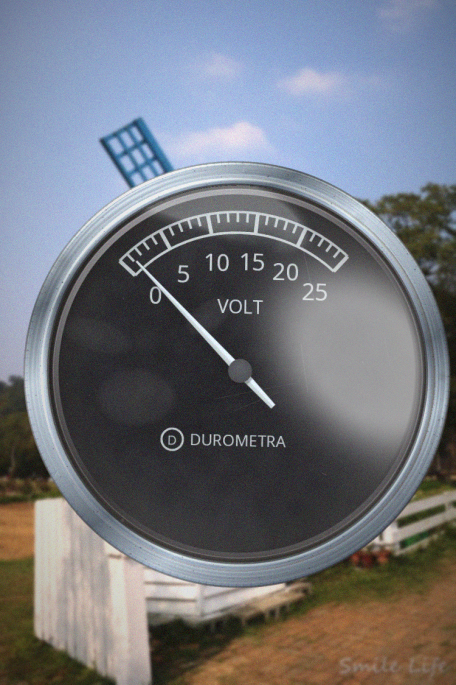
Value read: value=1 unit=V
